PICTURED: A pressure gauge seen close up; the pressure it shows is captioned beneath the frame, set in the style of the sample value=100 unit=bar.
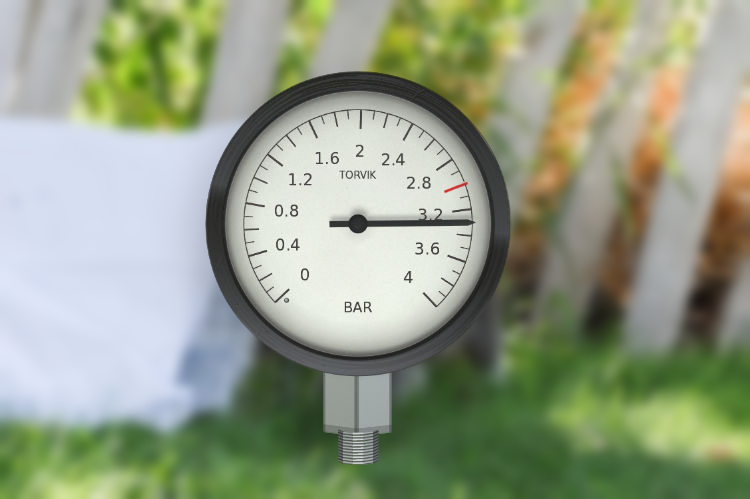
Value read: value=3.3 unit=bar
